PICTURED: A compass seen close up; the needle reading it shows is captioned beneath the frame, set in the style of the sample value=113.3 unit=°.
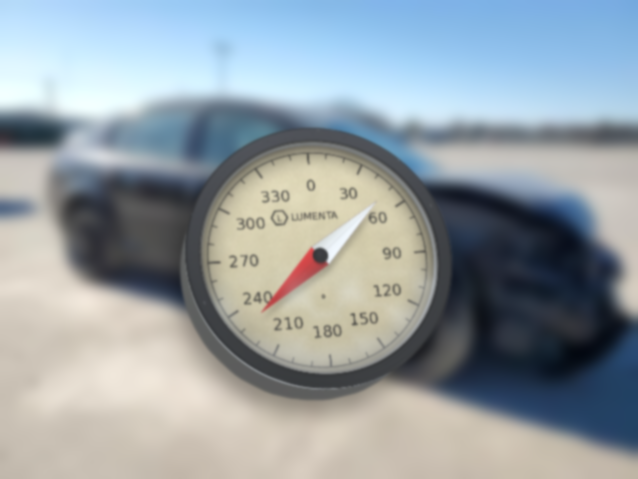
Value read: value=230 unit=°
